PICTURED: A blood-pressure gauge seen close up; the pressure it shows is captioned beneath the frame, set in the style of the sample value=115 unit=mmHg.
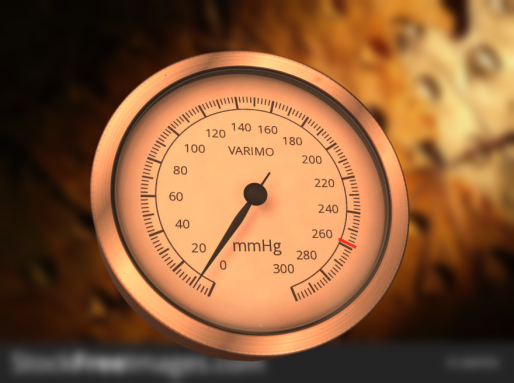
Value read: value=8 unit=mmHg
